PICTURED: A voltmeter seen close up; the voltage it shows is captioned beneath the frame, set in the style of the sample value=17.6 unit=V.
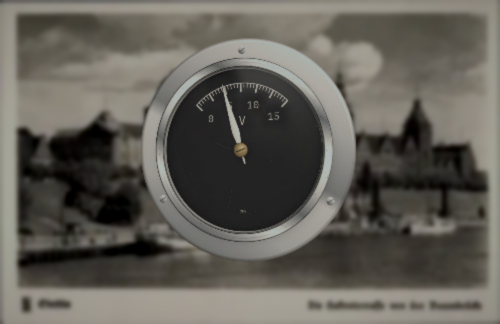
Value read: value=5 unit=V
